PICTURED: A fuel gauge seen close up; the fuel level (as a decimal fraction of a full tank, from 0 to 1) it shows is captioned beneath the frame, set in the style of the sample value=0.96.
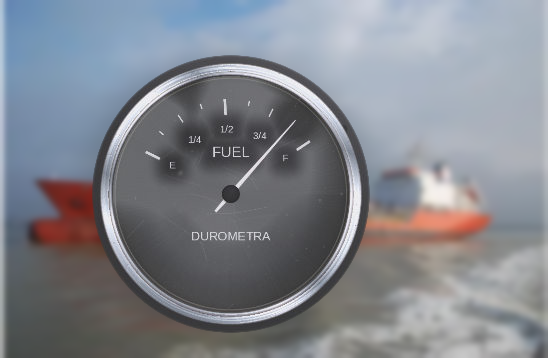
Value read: value=0.875
